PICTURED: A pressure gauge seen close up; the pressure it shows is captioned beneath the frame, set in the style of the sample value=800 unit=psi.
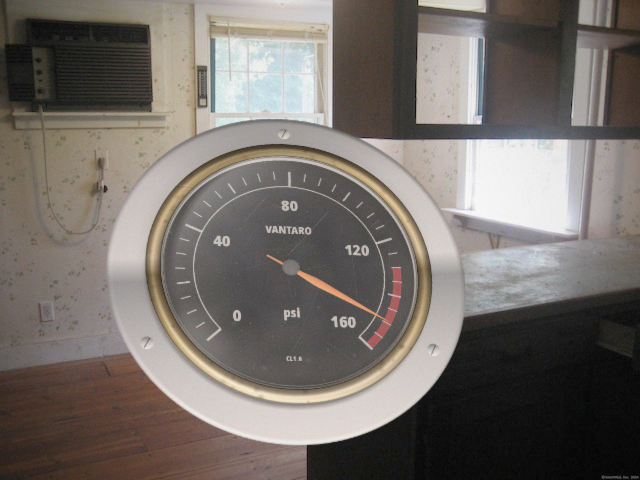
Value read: value=150 unit=psi
